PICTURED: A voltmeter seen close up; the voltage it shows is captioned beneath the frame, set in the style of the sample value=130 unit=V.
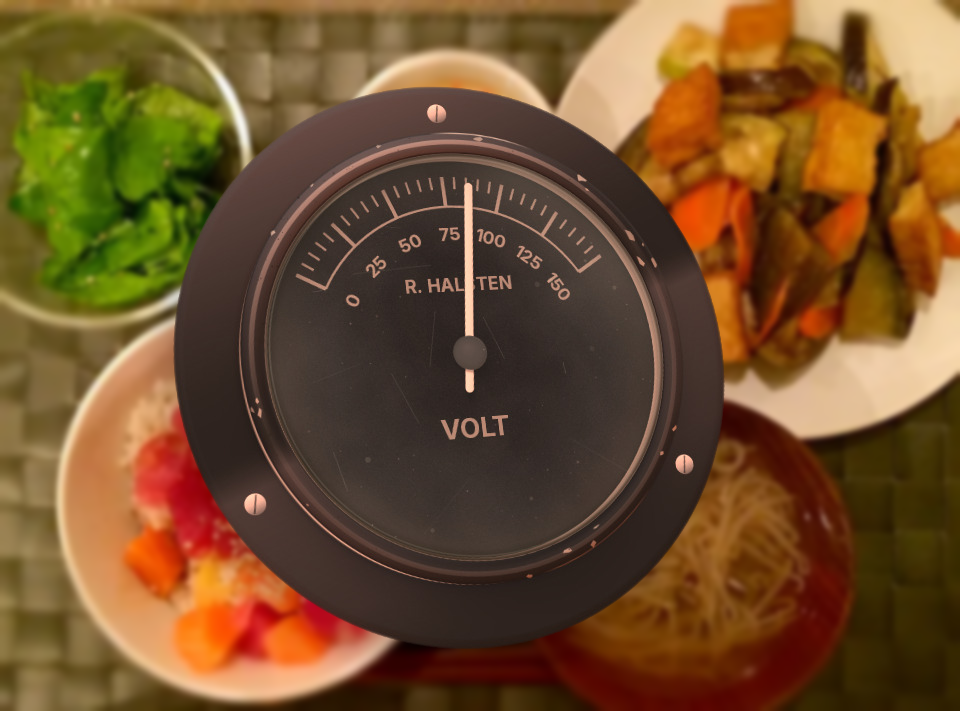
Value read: value=85 unit=V
